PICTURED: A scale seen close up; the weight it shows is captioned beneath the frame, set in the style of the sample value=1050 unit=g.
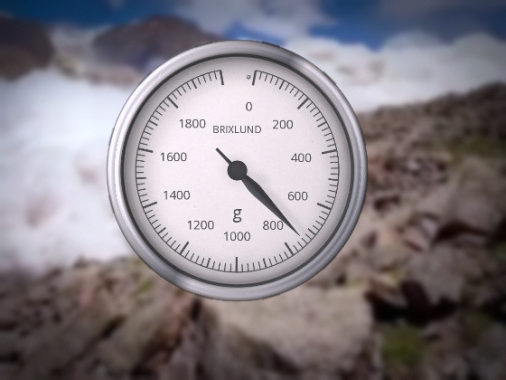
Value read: value=740 unit=g
